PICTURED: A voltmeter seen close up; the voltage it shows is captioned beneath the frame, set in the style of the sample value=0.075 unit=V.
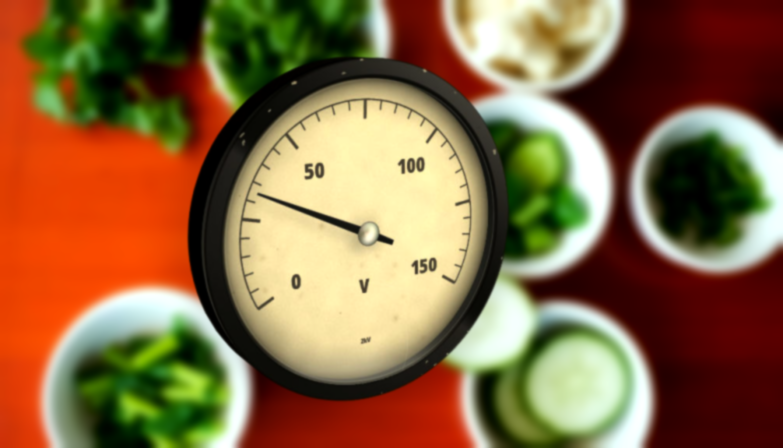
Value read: value=32.5 unit=V
